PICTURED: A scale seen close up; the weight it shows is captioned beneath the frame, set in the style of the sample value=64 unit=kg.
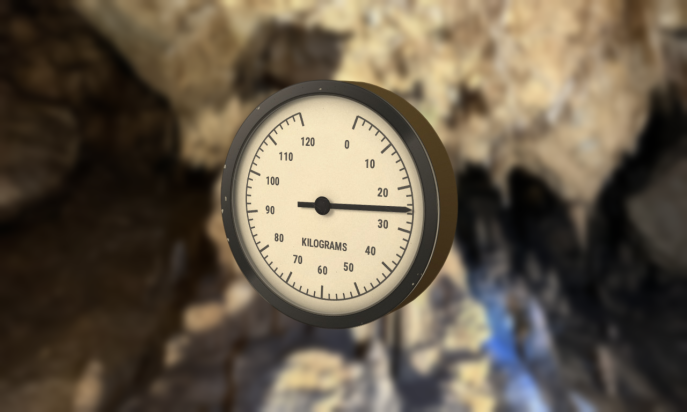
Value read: value=25 unit=kg
